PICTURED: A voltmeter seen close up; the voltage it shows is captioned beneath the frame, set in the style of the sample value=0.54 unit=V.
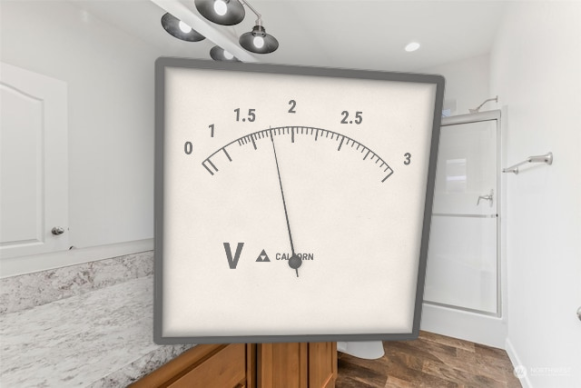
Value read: value=1.75 unit=V
